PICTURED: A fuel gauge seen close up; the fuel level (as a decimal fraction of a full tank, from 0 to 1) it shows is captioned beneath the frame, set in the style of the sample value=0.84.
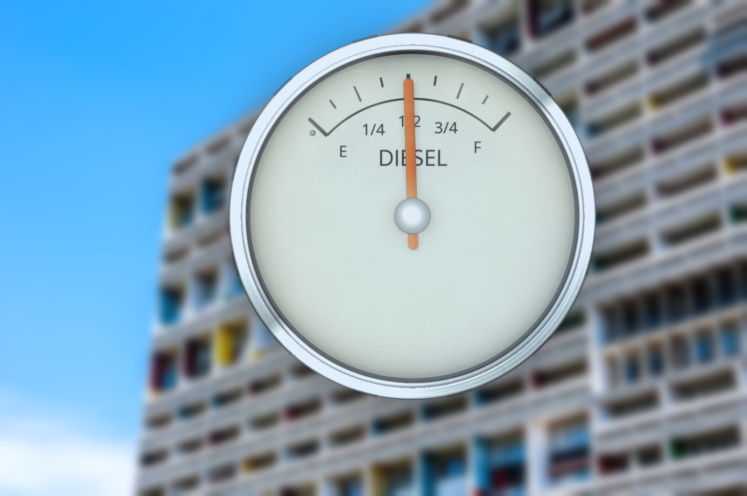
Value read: value=0.5
